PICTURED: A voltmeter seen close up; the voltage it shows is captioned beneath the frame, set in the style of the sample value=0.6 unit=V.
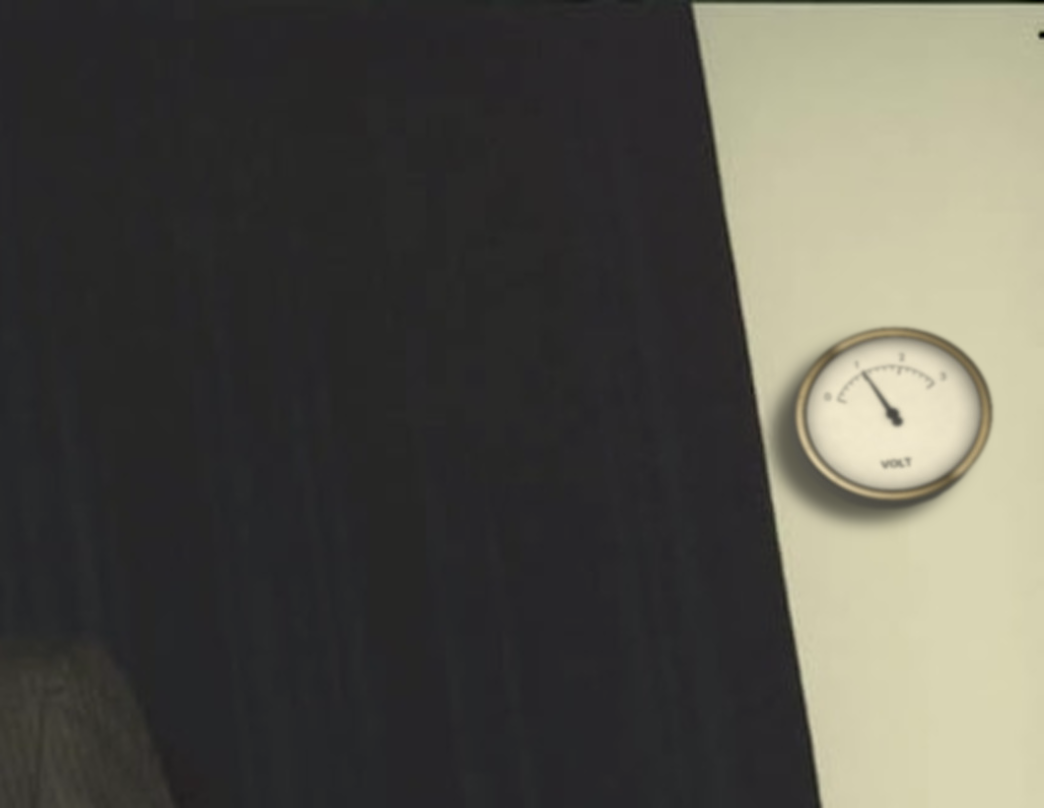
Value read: value=1 unit=V
